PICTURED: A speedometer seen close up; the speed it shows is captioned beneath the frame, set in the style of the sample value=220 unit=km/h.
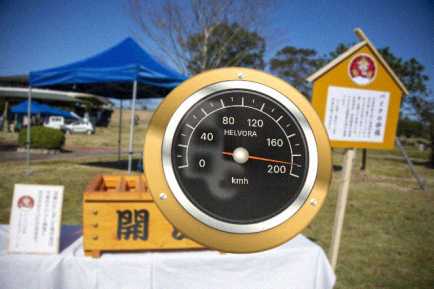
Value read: value=190 unit=km/h
